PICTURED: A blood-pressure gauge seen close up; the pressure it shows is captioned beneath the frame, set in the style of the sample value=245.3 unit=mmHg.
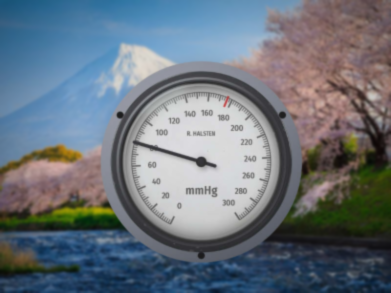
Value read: value=80 unit=mmHg
